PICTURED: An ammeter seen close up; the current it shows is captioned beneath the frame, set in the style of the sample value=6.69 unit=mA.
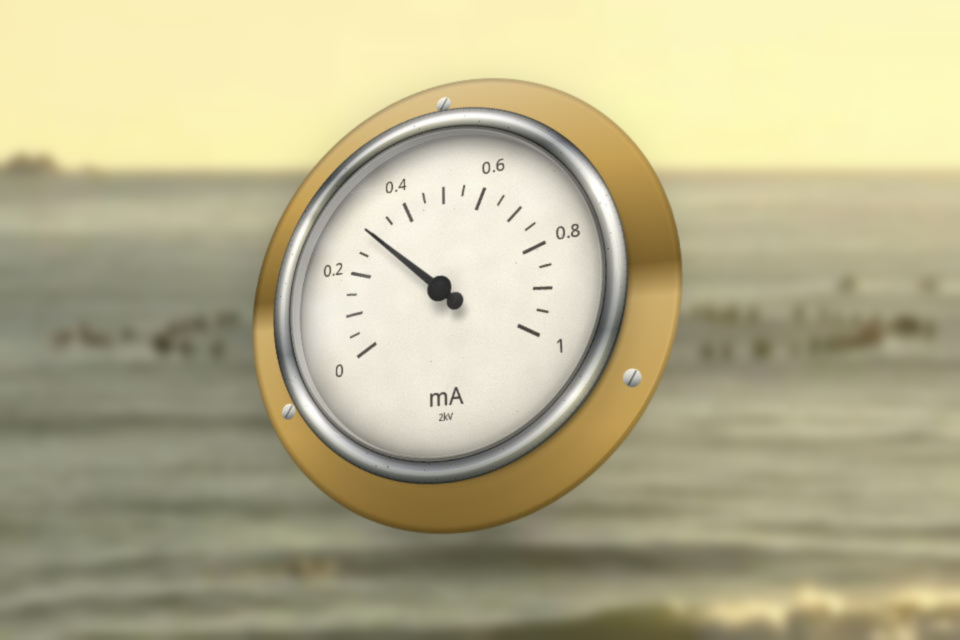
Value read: value=0.3 unit=mA
